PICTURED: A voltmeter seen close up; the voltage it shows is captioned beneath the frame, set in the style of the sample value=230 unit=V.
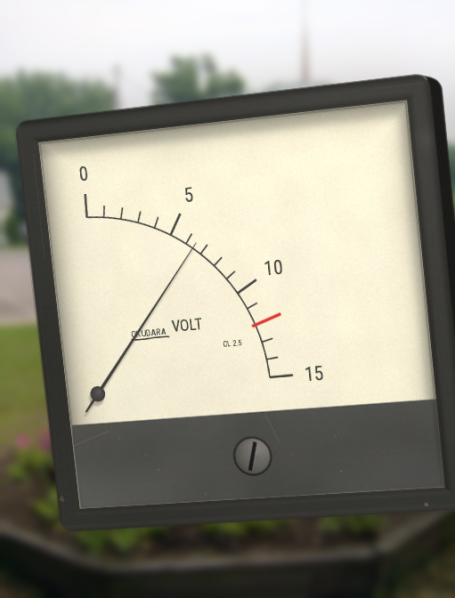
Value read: value=6.5 unit=V
